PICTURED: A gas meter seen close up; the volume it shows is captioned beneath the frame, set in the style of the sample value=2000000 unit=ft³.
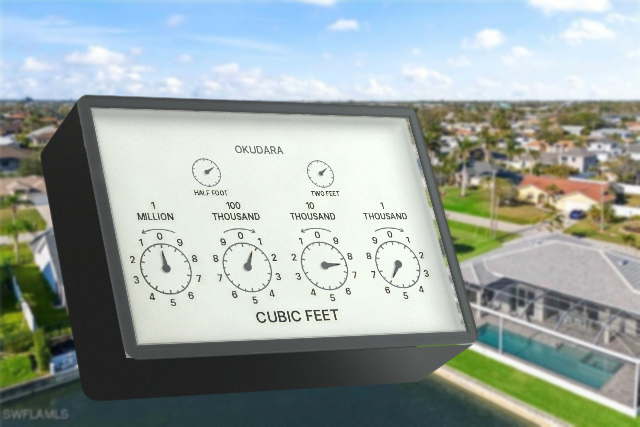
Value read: value=7600 unit=ft³
